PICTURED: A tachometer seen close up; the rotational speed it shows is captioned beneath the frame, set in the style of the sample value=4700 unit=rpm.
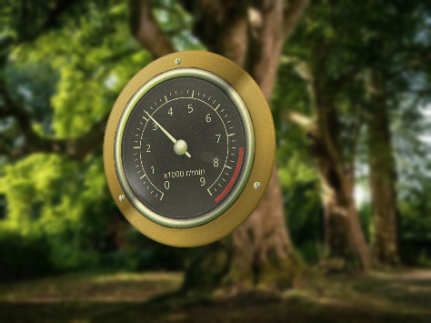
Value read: value=3200 unit=rpm
